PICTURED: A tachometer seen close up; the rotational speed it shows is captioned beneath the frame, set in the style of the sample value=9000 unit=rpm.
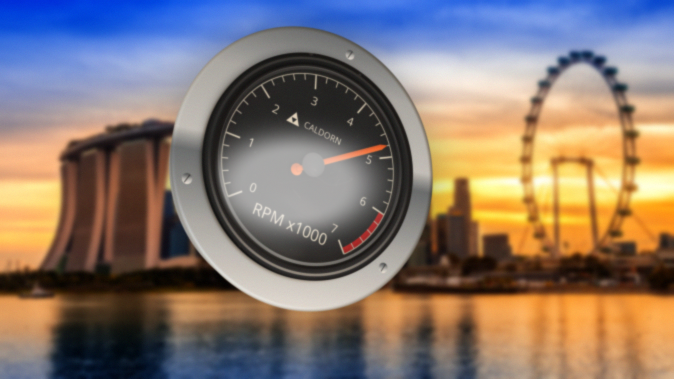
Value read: value=4800 unit=rpm
